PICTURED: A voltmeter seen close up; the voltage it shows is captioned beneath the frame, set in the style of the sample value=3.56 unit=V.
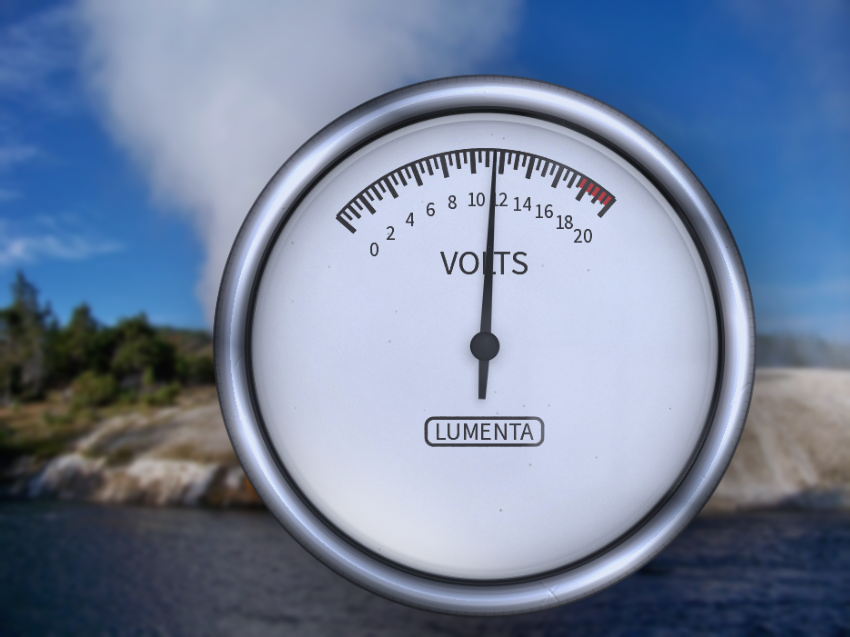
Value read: value=11.5 unit=V
